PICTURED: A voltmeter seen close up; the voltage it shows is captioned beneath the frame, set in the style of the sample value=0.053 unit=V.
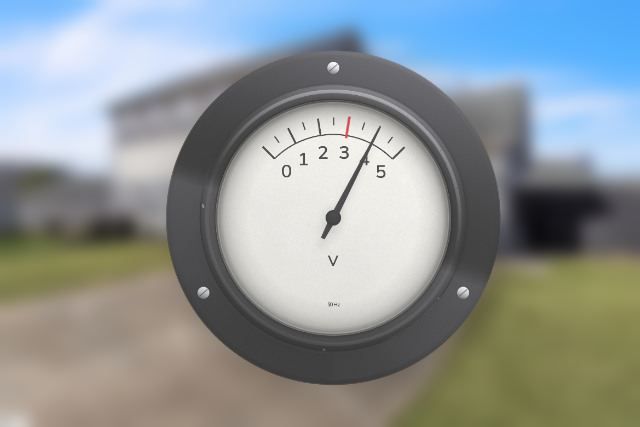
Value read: value=4 unit=V
